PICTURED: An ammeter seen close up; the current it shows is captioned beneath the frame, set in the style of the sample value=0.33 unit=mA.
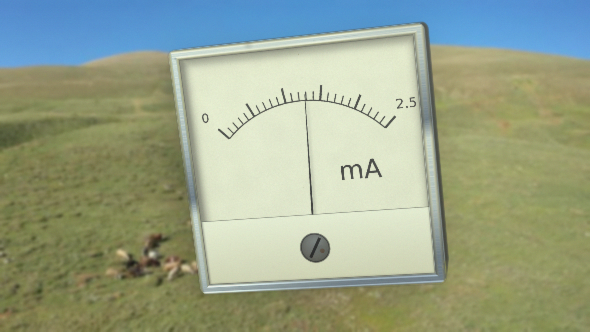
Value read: value=1.3 unit=mA
